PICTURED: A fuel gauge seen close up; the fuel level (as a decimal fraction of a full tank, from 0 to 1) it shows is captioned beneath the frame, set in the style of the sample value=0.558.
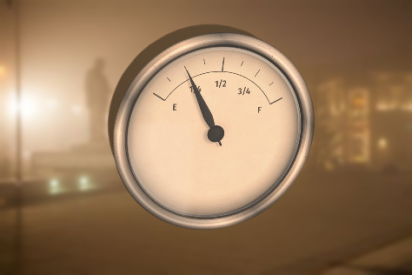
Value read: value=0.25
